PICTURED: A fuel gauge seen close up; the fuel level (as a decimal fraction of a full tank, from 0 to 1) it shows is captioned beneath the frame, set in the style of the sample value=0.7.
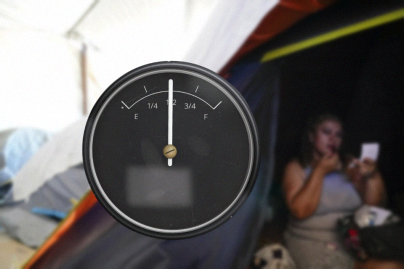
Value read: value=0.5
